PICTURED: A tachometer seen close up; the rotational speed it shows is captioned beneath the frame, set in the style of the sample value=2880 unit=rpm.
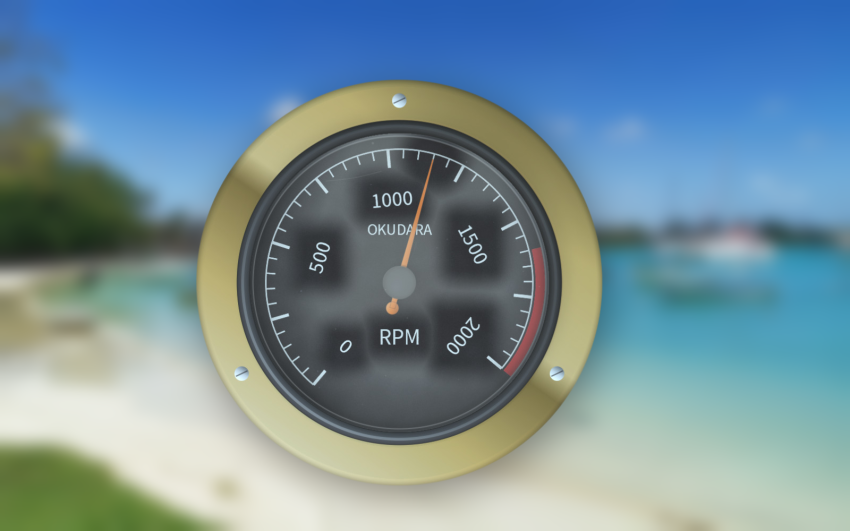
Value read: value=1150 unit=rpm
